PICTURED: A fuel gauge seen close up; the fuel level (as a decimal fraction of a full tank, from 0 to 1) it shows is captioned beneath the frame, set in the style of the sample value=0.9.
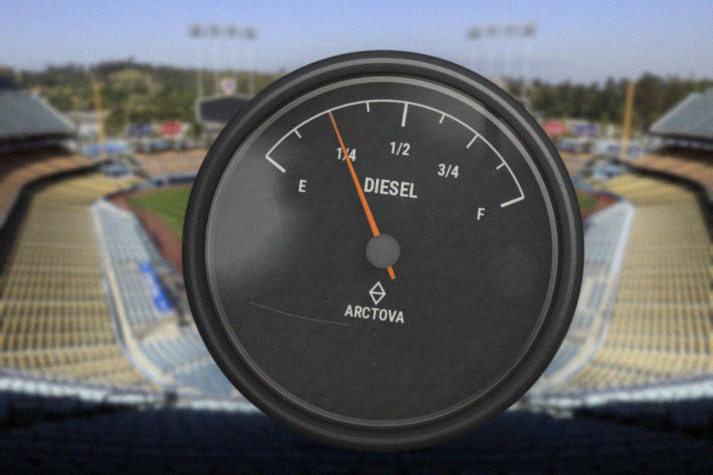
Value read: value=0.25
